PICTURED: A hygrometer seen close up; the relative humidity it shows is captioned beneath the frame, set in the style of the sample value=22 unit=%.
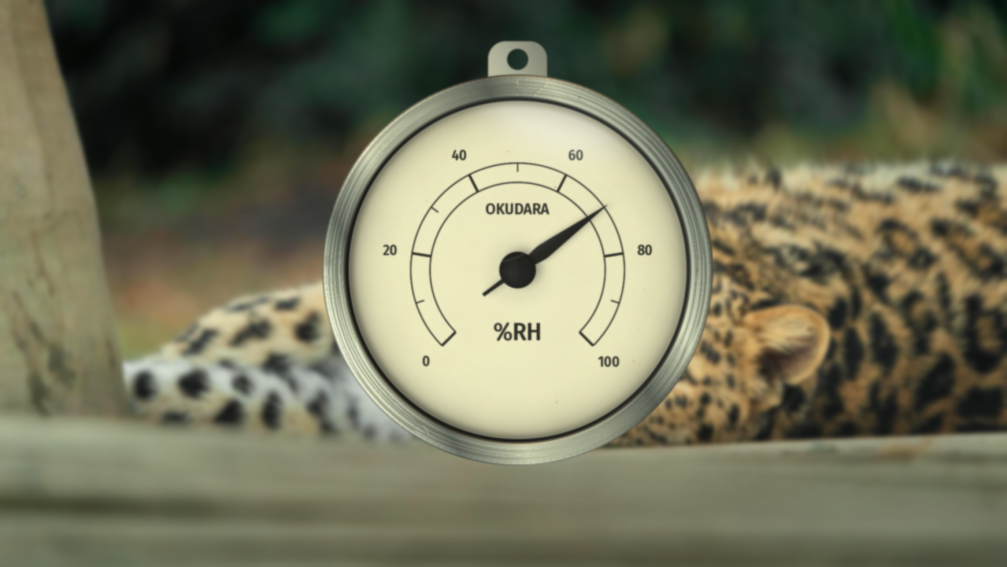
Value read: value=70 unit=%
